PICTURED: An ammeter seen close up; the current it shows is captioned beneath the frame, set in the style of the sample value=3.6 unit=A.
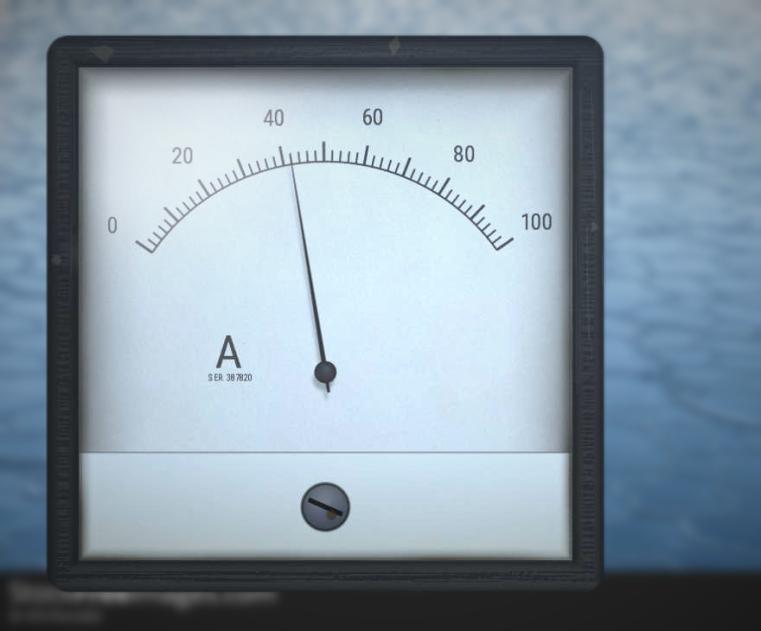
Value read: value=42 unit=A
